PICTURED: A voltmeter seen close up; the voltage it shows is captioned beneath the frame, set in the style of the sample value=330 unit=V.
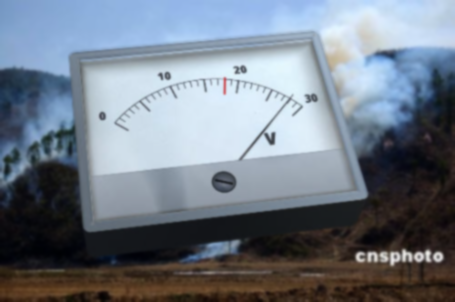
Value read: value=28 unit=V
